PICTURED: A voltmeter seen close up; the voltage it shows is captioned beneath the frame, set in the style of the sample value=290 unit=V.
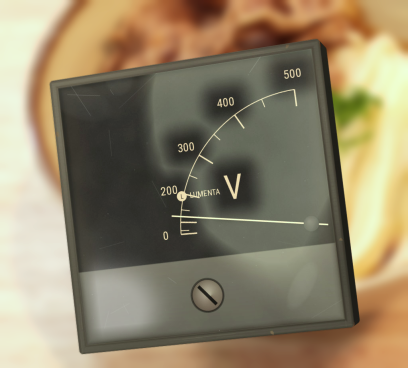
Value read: value=125 unit=V
